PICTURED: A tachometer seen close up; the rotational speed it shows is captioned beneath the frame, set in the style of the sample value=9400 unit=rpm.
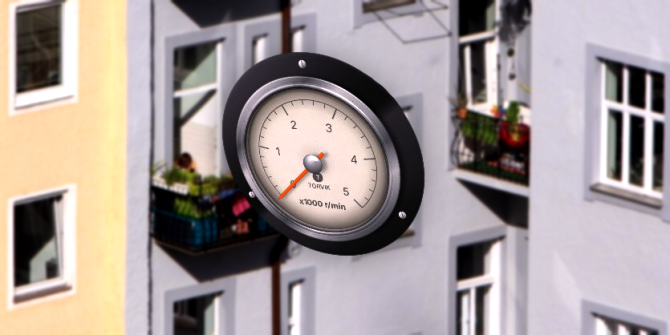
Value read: value=0 unit=rpm
